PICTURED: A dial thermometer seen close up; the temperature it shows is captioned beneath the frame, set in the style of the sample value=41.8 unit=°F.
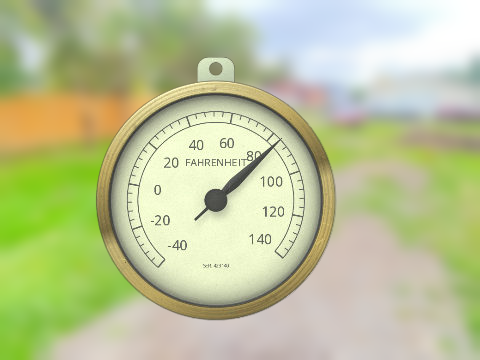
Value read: value=84 unit=°F
